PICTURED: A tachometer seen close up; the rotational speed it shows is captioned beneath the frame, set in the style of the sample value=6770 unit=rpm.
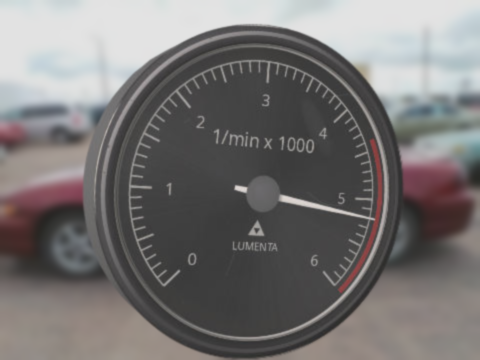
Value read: value=5200 unit=rpm
